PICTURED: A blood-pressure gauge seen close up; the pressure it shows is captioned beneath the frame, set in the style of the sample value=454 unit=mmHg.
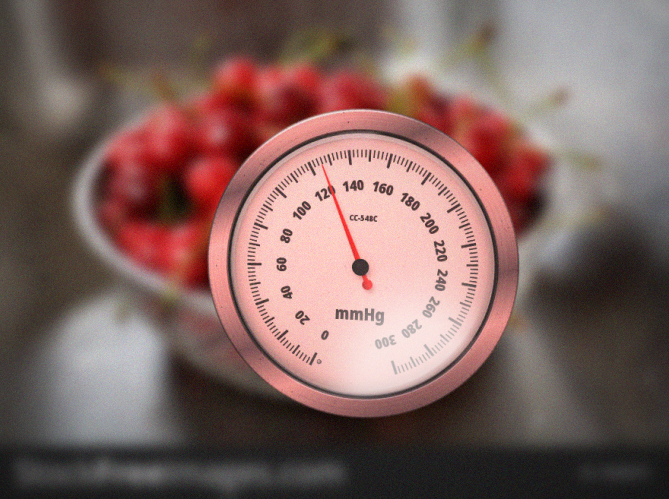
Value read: value=126 unit=mmHg
